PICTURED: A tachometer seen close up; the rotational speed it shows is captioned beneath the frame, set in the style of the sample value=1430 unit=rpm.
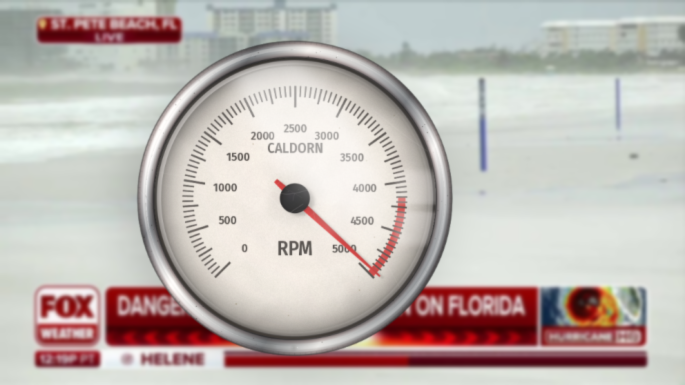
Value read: value=4950 unit=rpm
